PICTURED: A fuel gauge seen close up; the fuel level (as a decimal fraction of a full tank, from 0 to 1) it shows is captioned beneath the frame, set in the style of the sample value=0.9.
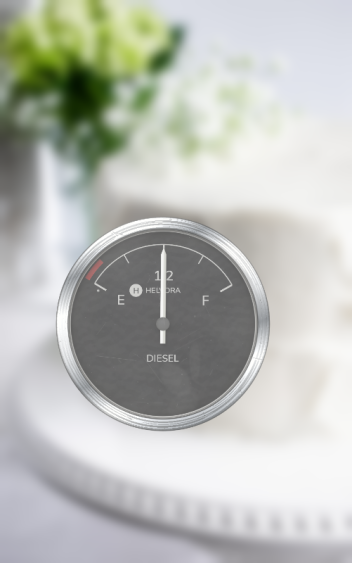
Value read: value=0.5
